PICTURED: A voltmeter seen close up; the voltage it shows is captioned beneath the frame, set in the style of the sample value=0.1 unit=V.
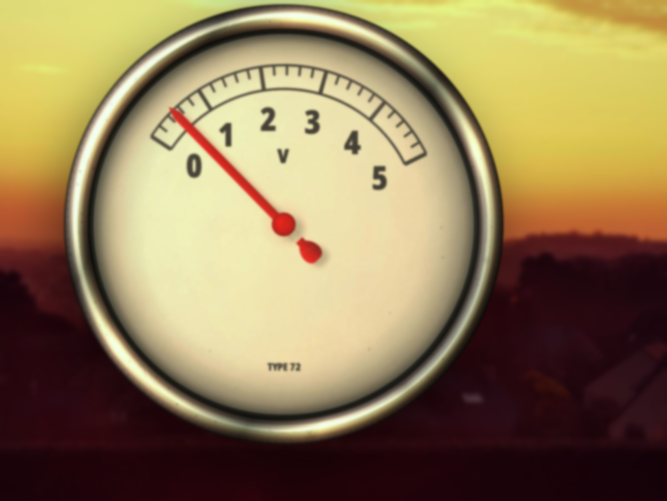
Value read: value=0.5 unit=V
